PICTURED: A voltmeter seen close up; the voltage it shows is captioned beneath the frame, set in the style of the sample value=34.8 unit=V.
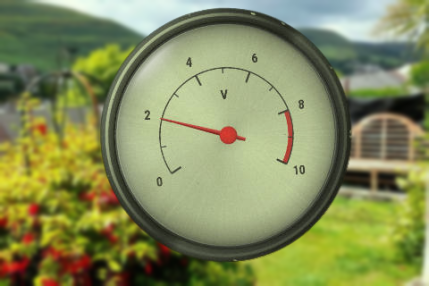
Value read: value=2 unit=V
